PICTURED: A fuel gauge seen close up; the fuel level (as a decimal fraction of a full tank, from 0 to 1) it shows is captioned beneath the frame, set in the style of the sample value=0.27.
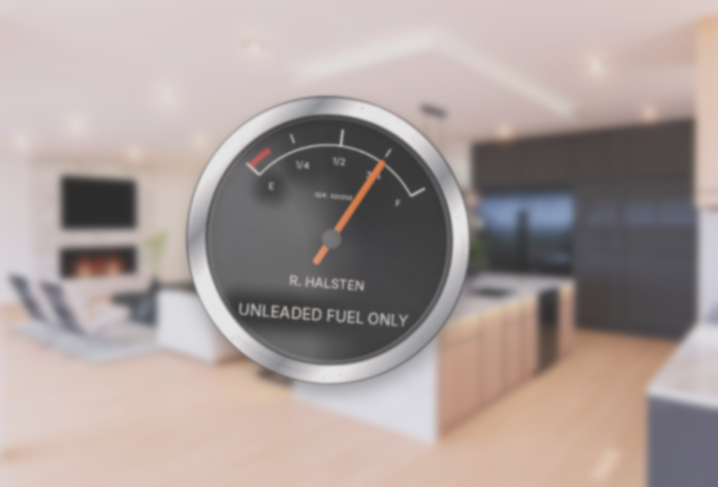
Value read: value=0.75
